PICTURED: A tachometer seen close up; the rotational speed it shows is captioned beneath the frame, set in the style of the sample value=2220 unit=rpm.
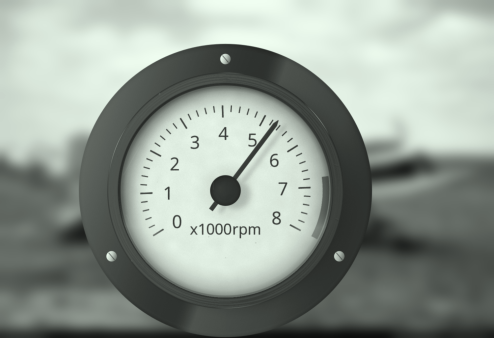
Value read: value=5300 unit=rpm
